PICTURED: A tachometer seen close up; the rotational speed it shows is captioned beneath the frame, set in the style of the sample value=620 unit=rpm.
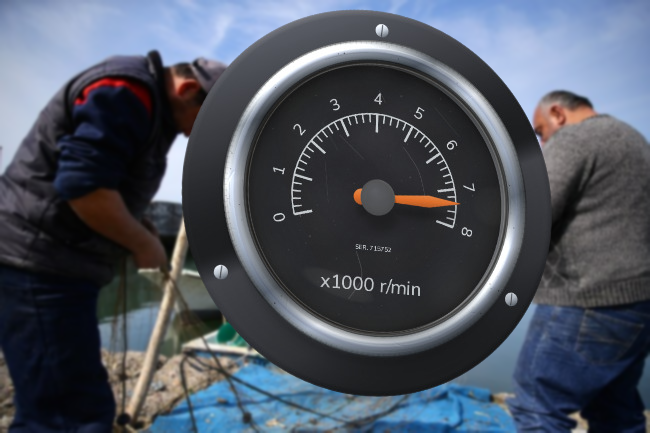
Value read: value=7400 unit=rpm
